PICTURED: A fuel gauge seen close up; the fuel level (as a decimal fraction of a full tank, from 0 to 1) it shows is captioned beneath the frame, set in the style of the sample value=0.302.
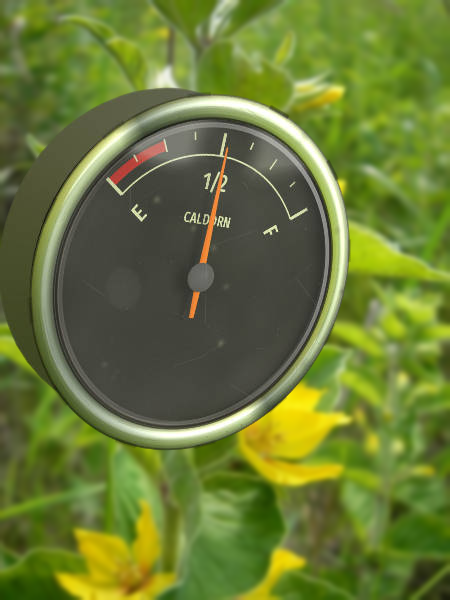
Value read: value=0.5
